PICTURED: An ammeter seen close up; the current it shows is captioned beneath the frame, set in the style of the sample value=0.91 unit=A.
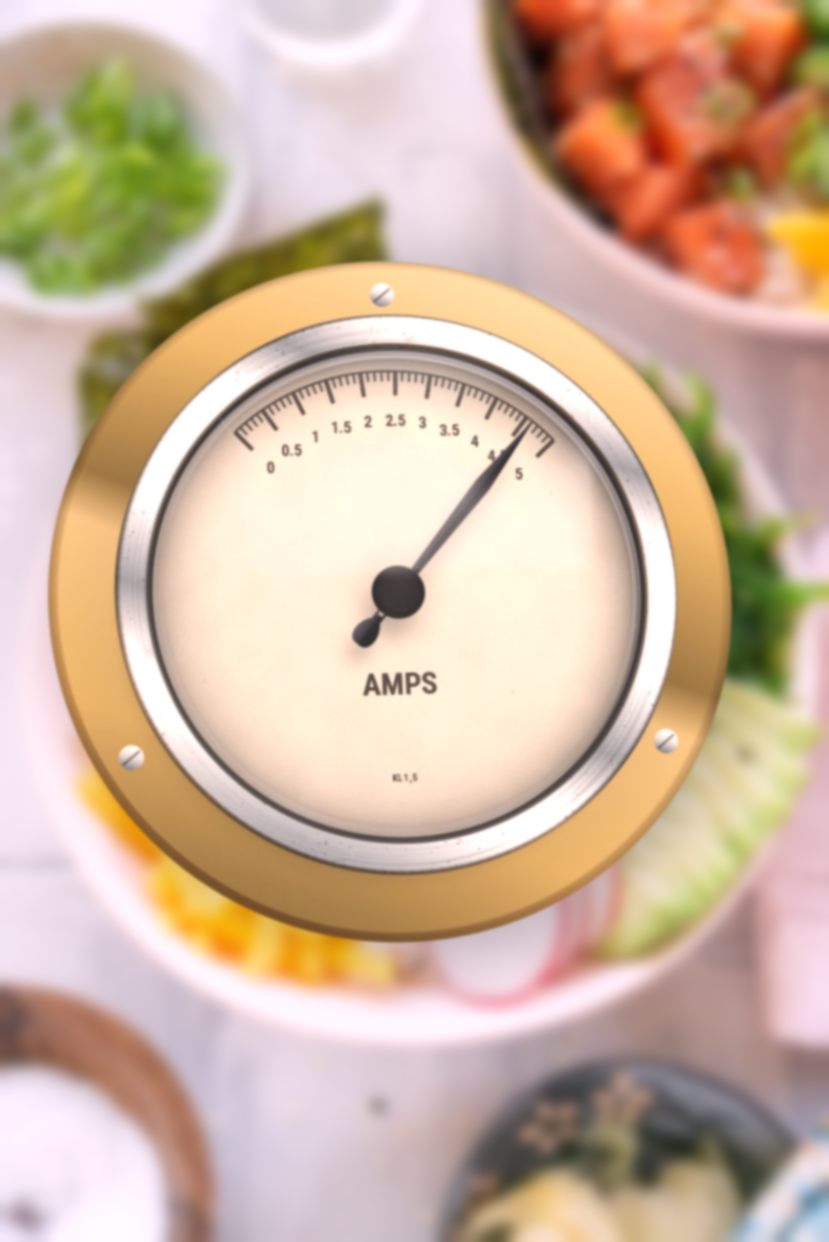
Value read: value=4.6 unit=A
